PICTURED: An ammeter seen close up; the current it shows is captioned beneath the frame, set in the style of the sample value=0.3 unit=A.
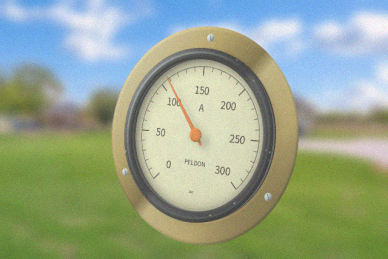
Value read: value=110 unit=A
